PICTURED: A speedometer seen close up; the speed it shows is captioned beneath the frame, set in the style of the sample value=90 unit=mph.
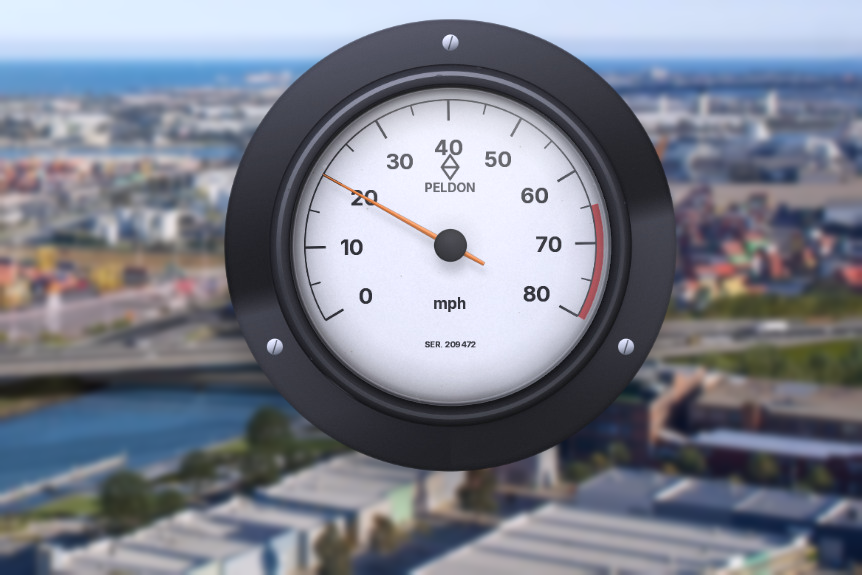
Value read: value=20 unit=mph
